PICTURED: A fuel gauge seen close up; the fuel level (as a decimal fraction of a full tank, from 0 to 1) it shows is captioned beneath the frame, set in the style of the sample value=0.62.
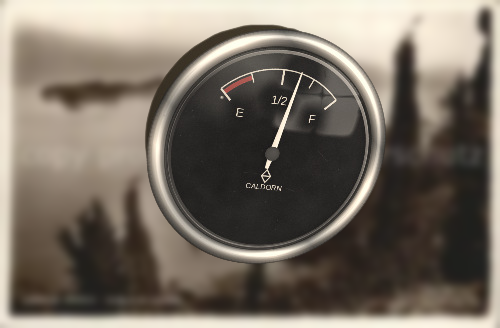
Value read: value=0.625
